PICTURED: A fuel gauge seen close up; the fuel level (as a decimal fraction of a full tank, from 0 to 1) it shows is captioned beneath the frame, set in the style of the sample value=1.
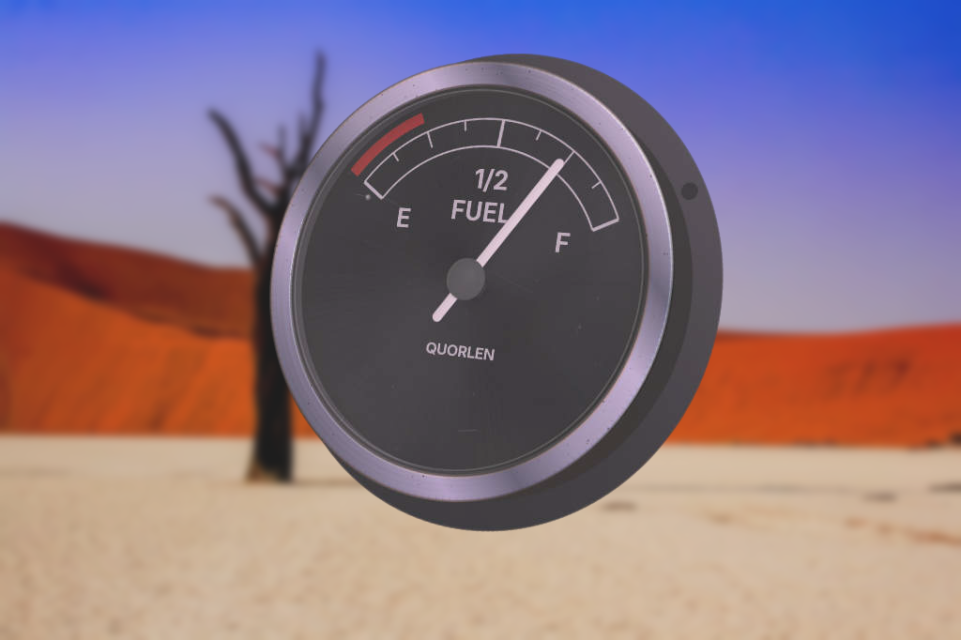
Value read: value=0.75
